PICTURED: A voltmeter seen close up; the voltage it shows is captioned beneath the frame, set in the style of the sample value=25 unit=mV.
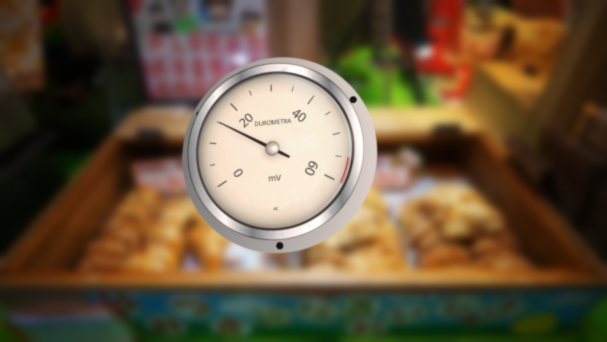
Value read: value=15 unit=mV
